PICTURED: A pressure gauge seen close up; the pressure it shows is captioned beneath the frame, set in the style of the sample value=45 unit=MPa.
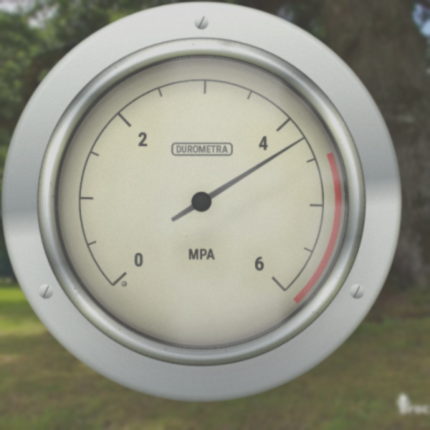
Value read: value=4.25 unit=MPa
